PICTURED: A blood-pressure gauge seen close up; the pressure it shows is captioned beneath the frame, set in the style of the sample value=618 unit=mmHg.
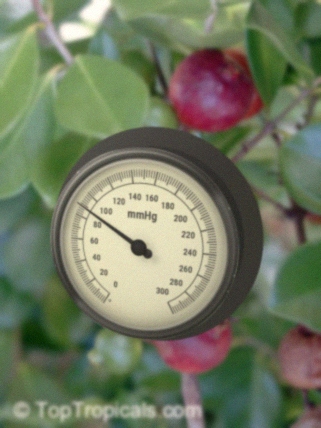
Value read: value=90 unit=mmHg
